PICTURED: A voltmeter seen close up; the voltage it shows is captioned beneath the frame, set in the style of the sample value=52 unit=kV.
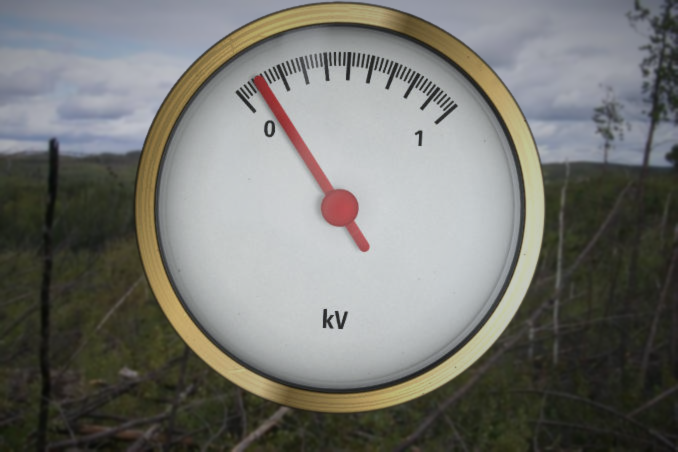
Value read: value=0.1 unit=kV
